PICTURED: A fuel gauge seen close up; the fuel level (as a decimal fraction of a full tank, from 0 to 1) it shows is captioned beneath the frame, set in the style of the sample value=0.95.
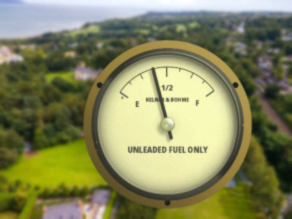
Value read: value=0.375
